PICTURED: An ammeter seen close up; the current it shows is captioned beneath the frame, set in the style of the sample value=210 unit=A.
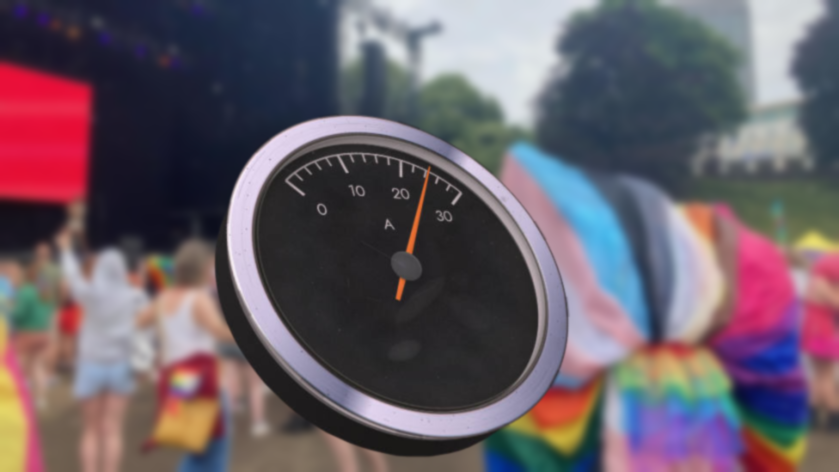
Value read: value=24 unit=A
